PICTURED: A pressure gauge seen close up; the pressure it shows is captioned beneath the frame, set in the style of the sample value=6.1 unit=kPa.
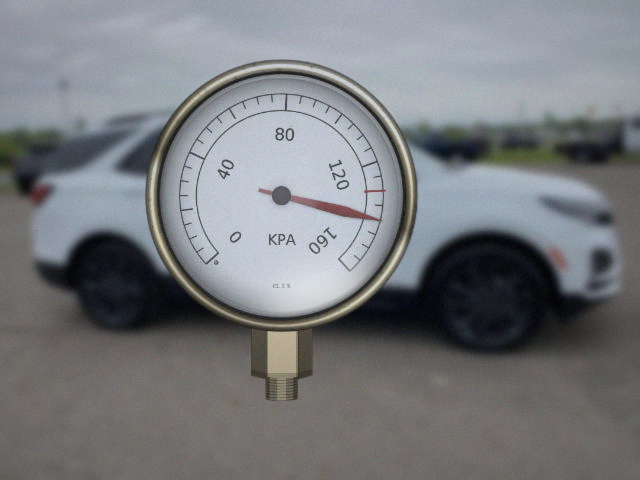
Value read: value=140 unit=kPa
